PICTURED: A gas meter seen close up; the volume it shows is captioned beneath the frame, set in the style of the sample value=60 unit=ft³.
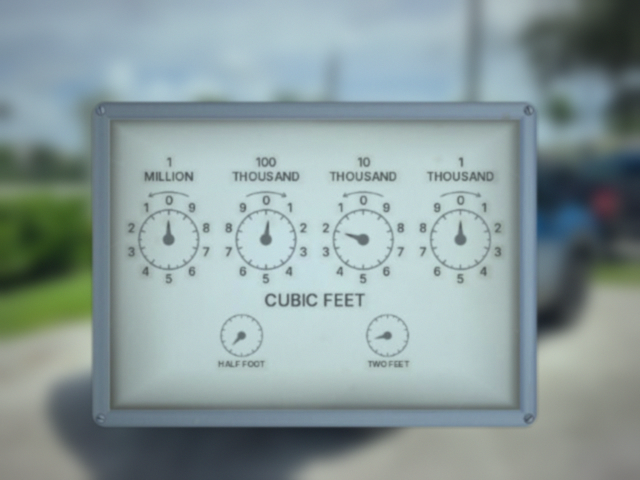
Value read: value=2000 unit=ft³
